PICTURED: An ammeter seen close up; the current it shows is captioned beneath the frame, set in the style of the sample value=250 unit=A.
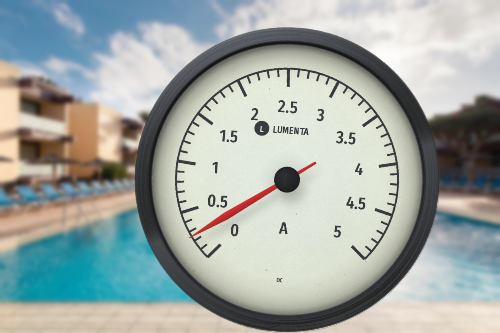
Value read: value=0.25 unit=A
